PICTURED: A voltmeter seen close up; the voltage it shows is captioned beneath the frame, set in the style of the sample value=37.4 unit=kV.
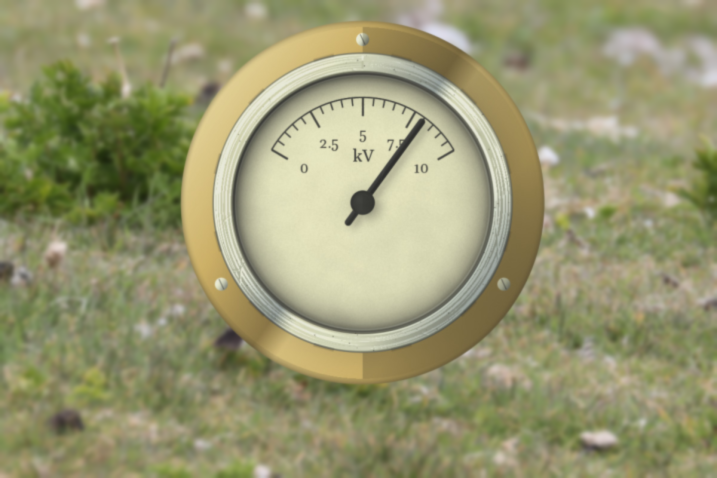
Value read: value=8 unit=kV
